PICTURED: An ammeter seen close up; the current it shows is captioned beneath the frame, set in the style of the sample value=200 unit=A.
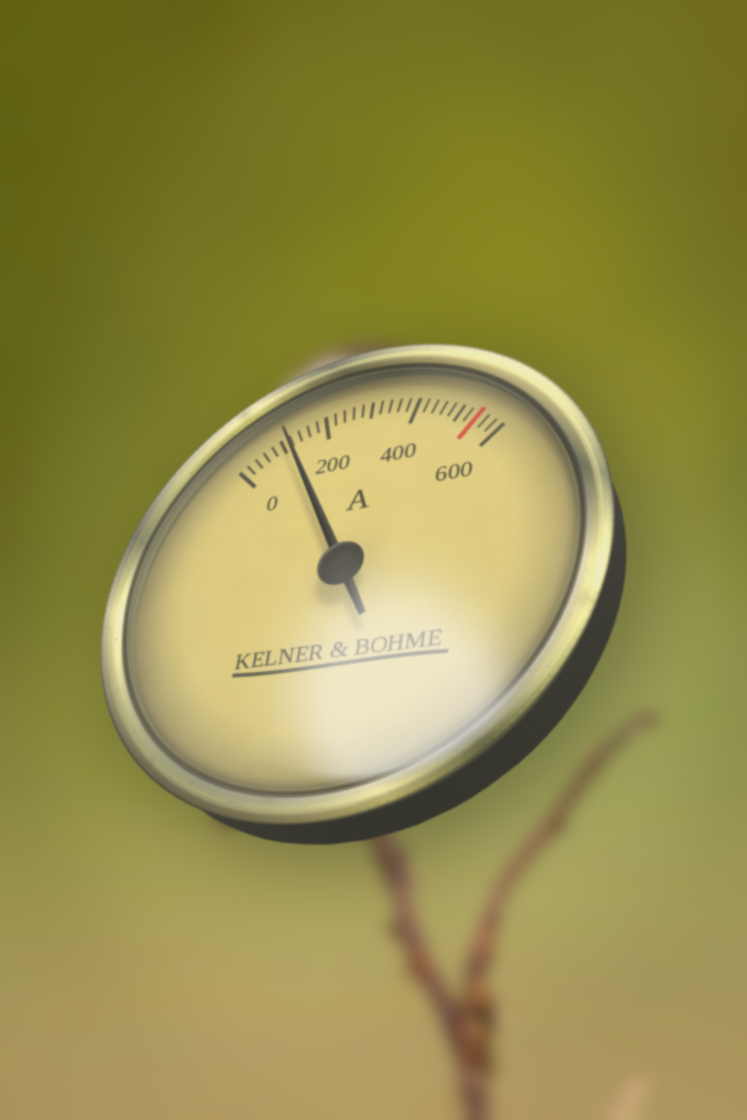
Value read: value=120 unit=A
